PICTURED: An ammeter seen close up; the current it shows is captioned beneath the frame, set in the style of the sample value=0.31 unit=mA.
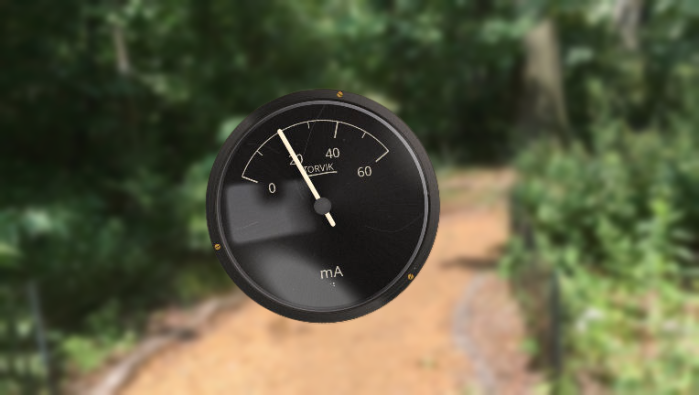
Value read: value=20 unit=mA
